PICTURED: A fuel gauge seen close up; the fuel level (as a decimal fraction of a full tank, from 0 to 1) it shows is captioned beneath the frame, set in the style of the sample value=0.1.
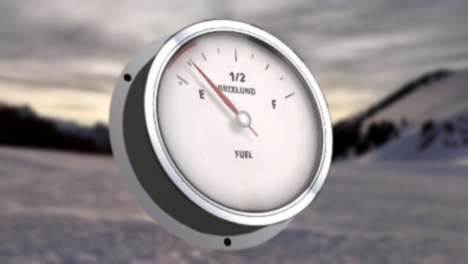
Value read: value=0.125
